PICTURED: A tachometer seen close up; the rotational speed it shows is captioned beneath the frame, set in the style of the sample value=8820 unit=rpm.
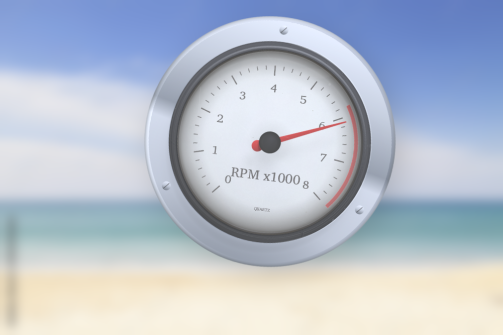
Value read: value=6100 unit=rpm
